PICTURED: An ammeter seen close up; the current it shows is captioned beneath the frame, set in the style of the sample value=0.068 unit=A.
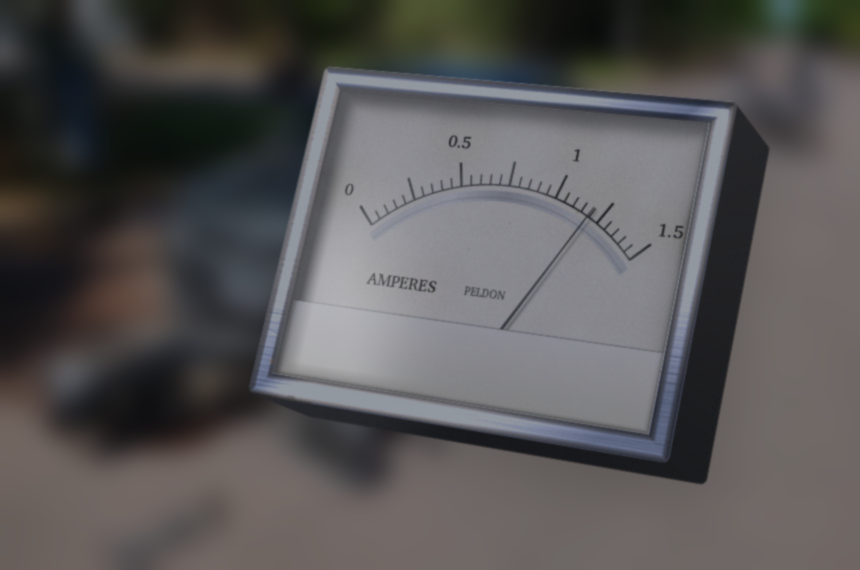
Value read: value=1.2 unit=A
